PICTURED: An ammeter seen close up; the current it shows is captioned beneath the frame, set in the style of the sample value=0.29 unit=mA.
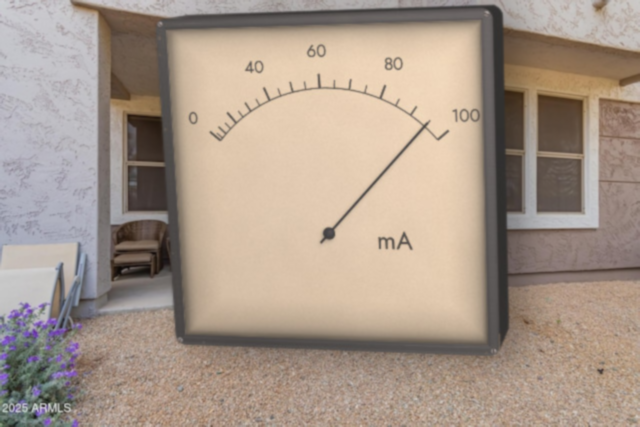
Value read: value=95 unit=mA
